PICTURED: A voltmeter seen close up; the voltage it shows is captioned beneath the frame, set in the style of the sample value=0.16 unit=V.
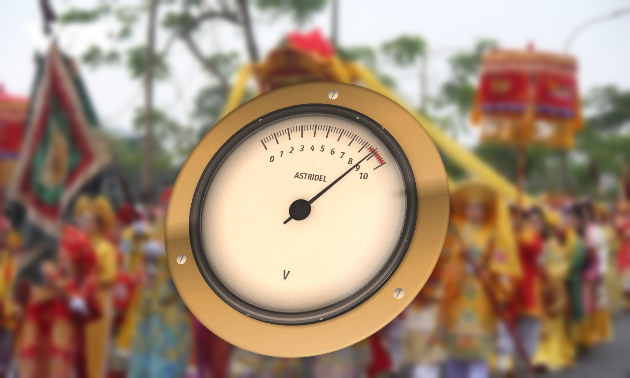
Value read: value=9 unit=V
